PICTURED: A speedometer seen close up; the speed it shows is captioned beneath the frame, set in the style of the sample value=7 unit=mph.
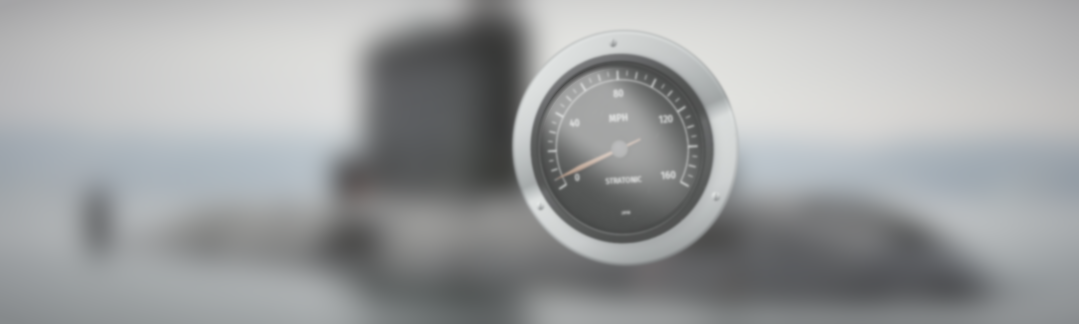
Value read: value=5 unit=mph
